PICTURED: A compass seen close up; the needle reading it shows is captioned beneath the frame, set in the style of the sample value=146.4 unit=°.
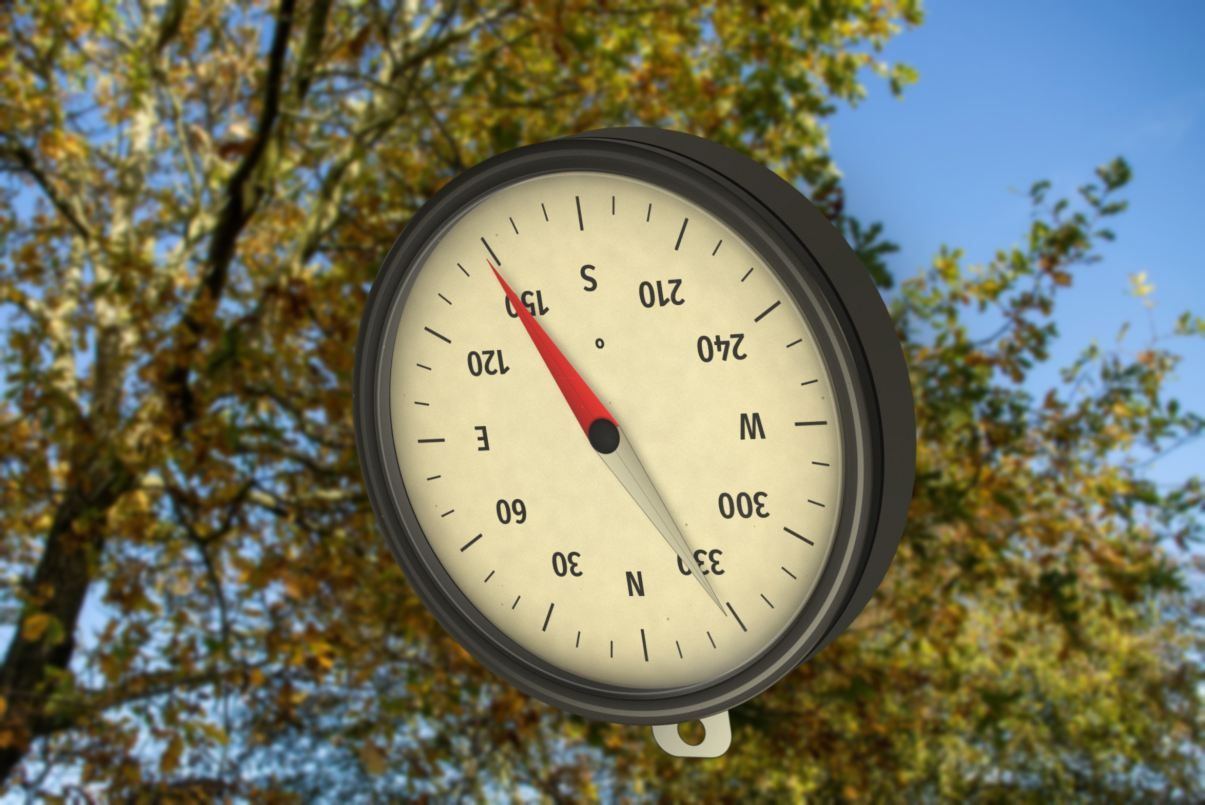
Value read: value=150 unit=°
